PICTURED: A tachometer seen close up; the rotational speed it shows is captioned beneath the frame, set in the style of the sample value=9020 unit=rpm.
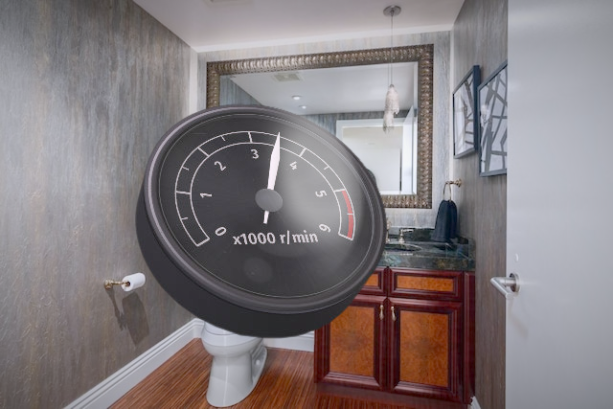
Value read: value=3500 unit=rpm
